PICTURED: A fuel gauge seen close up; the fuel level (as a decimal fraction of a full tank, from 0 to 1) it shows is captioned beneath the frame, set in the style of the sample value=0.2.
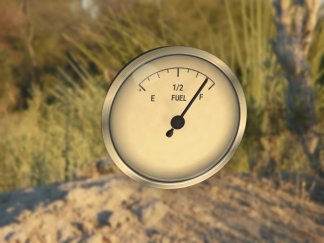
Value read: value=0.875
